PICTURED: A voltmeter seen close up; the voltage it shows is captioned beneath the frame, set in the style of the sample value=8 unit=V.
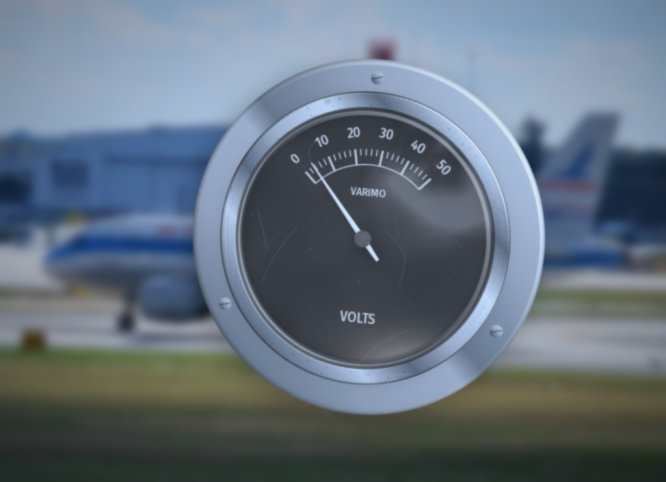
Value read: value=4 unit=V
